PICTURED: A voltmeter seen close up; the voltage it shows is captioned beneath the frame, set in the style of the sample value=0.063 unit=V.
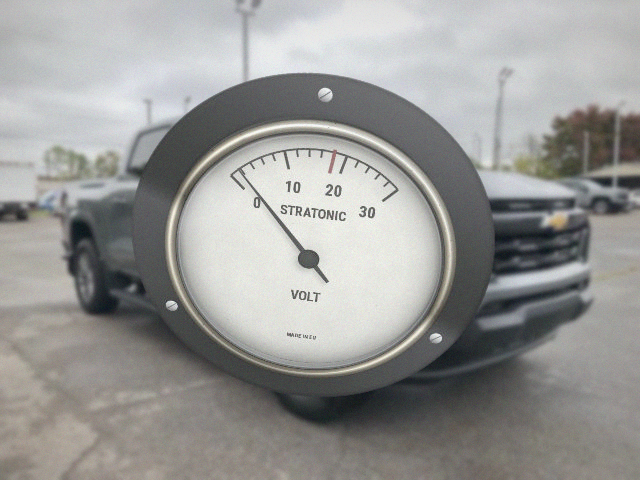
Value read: value=2 unit=V
